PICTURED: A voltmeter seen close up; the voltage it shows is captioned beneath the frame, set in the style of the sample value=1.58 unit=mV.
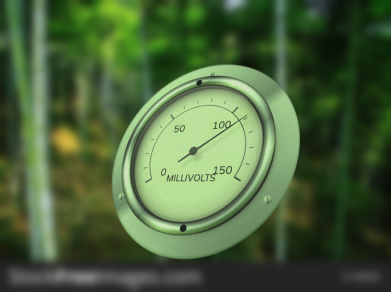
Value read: value=110 unit=mV
